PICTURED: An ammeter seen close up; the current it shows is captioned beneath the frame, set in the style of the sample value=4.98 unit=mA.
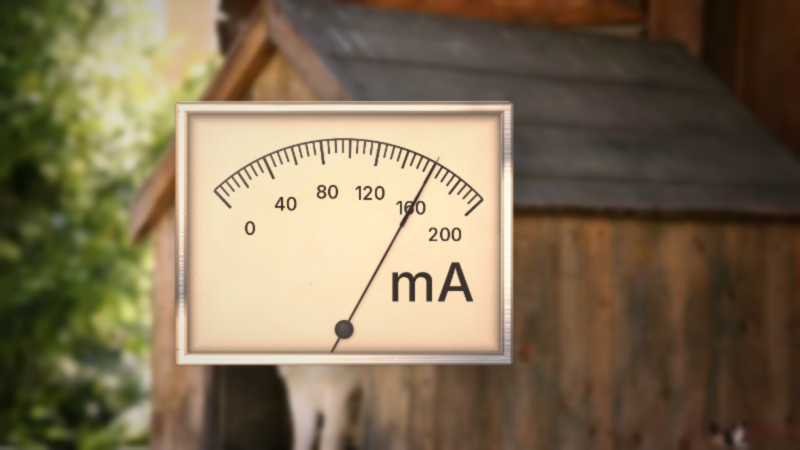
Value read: value=160 unit=mA
